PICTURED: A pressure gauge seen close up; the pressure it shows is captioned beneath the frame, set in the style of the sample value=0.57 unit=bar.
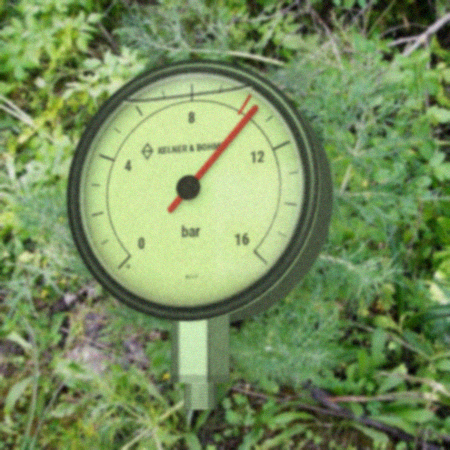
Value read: value=10.5 unit=bar
